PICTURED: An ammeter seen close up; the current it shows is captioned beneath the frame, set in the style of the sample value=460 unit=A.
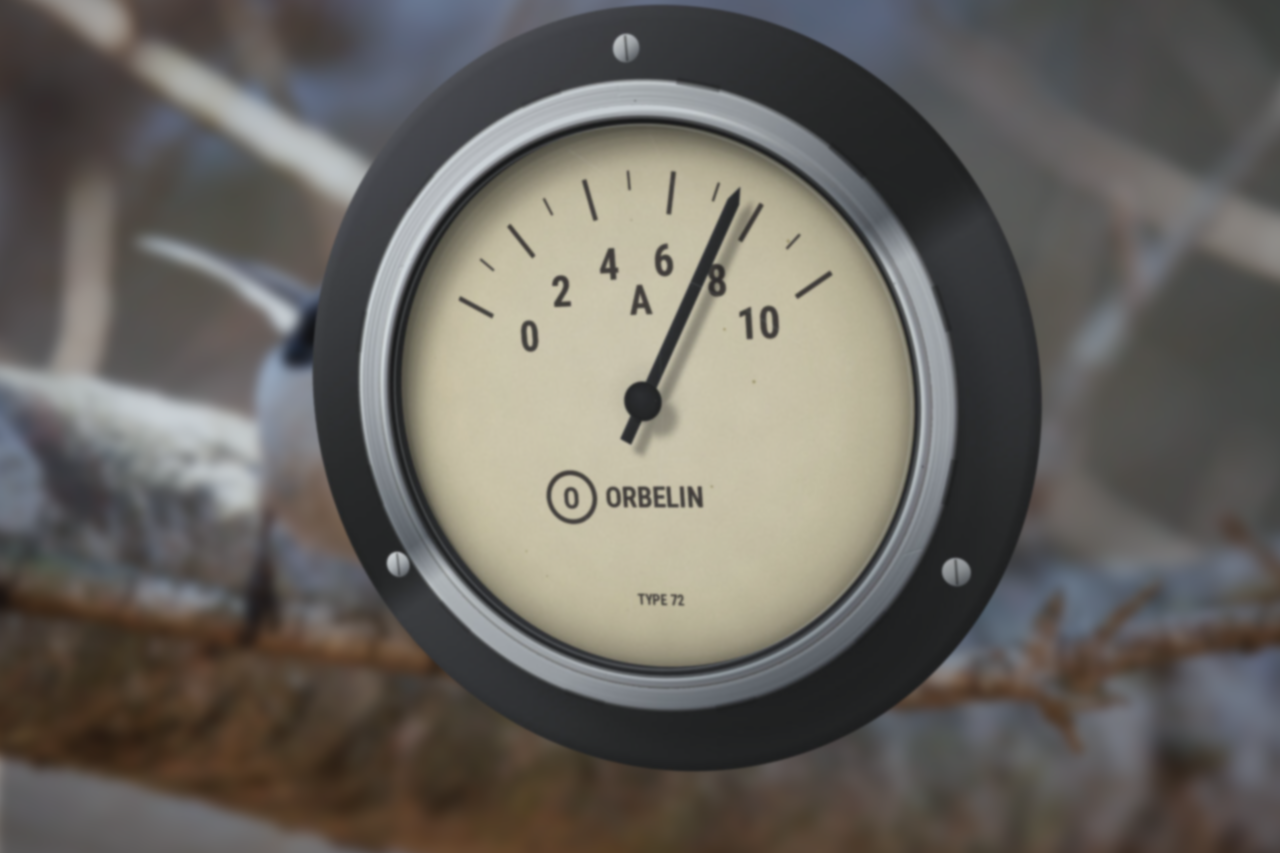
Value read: value=7.5 unit=A
